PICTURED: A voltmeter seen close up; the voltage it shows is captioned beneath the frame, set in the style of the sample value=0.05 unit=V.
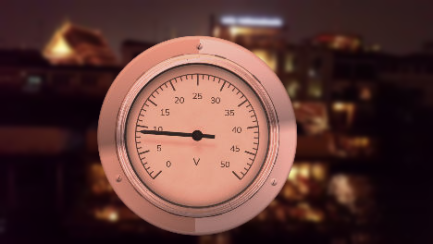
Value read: value=9 unit=V
